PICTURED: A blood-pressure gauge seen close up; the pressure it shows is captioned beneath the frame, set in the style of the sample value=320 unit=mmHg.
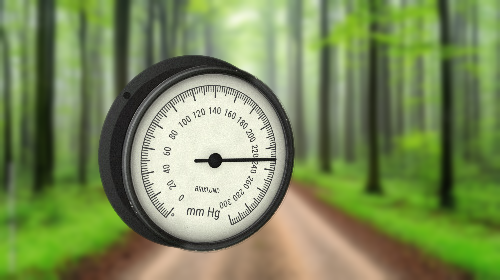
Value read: value=230 unit=mmHg
